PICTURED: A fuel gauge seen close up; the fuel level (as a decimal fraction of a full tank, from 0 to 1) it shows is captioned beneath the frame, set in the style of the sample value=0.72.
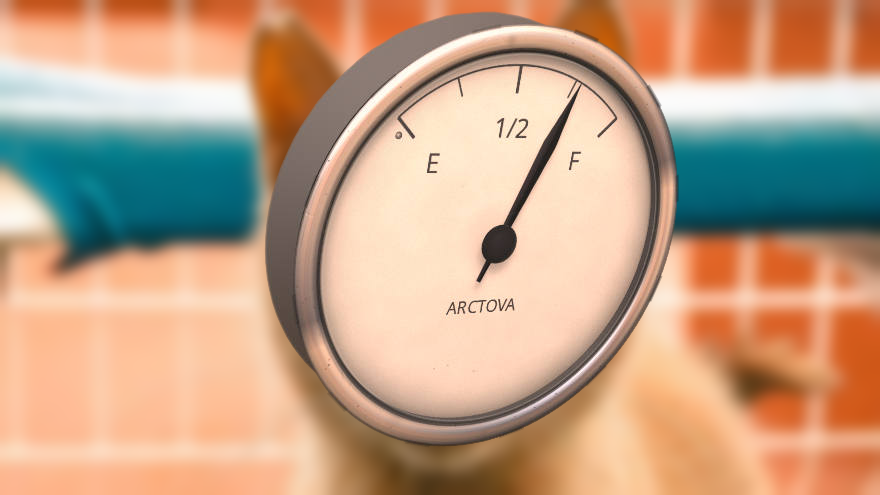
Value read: value=0.75
